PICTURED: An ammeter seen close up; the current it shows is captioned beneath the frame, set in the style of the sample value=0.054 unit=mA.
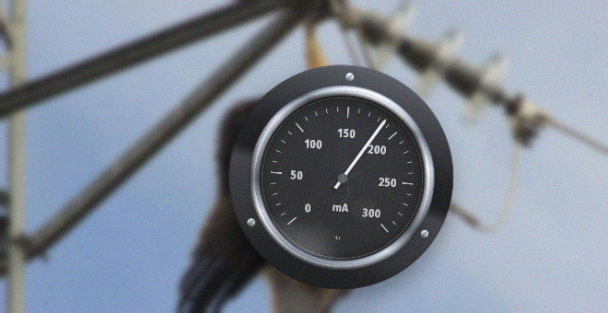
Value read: value=185 unit=mA
